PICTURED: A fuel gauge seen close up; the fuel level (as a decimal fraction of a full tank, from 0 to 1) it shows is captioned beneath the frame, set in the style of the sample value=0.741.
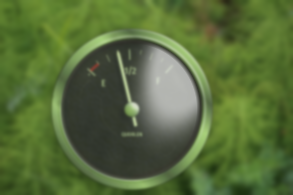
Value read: value=0.375
